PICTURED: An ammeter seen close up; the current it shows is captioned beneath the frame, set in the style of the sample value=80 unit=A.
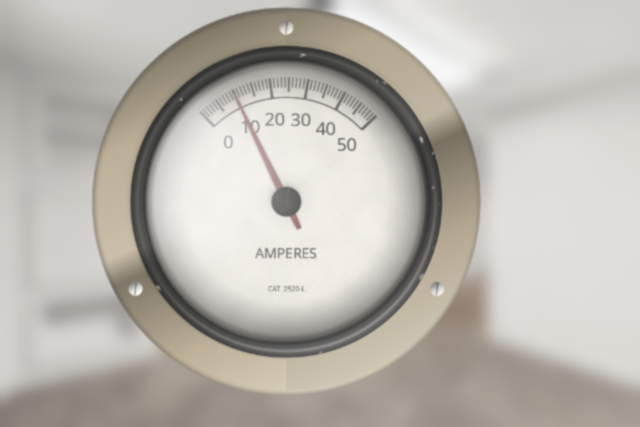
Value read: value=10 unit=A
